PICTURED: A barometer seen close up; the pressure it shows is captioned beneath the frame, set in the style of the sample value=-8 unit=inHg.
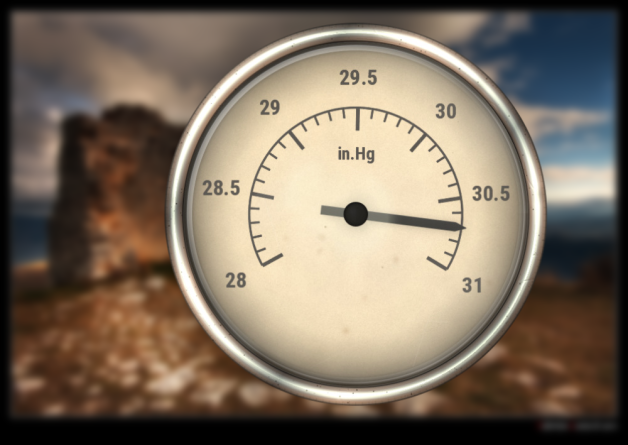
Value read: value=30.7 unit=inHg
